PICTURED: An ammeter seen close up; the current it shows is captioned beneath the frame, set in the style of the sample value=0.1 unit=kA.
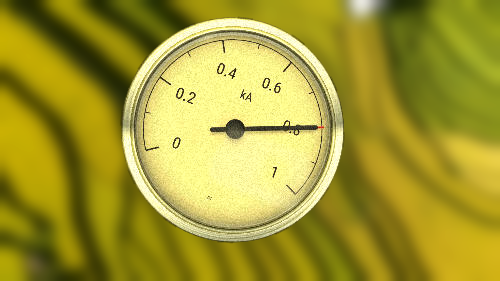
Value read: value=0.8 unit=kA
